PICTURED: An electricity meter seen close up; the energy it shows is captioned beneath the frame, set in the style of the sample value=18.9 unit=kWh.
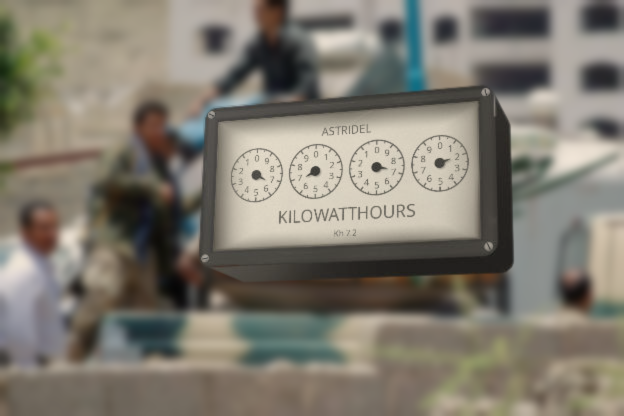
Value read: value=6672 unit=kWh
